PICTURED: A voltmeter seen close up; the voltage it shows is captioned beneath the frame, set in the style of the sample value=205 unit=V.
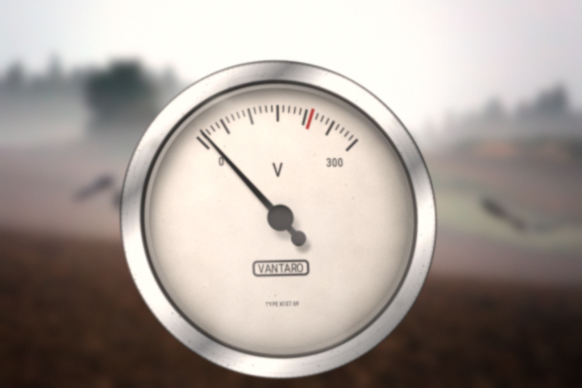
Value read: value=10 unit=V
